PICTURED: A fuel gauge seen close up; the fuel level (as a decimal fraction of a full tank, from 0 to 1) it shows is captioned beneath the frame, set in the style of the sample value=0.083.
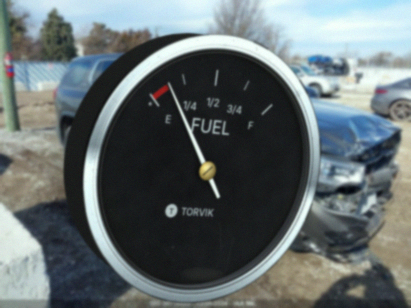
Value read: value=0.125
